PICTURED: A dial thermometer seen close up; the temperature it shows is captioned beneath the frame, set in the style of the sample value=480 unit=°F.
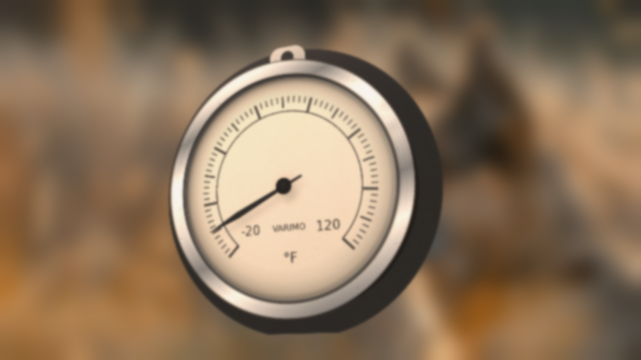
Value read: value=-10 unit=°F
